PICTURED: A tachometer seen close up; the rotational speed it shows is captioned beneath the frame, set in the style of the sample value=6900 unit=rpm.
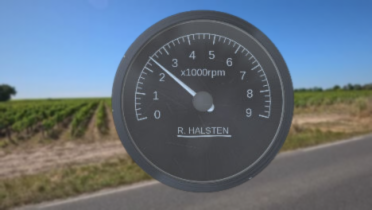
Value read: value=2400 unit=rpm
